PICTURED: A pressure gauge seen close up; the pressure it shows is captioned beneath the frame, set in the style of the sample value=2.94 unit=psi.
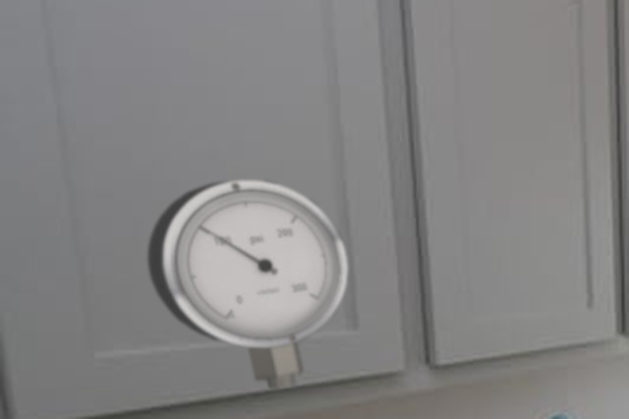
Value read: value=100 unit=psi
